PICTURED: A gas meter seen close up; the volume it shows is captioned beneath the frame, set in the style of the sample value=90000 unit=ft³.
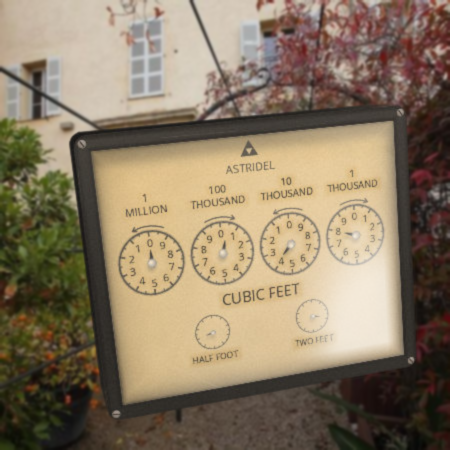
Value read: value=3800 unit=ft³
